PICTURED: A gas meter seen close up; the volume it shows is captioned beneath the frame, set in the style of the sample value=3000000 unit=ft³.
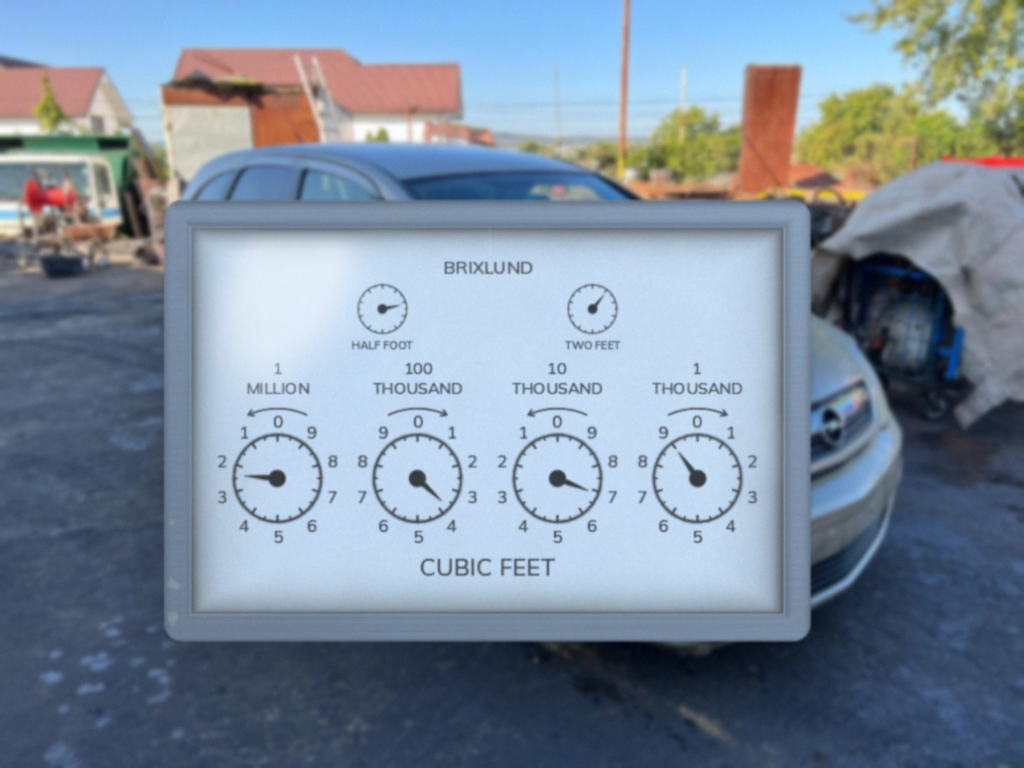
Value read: value=236900 unit=ft³
